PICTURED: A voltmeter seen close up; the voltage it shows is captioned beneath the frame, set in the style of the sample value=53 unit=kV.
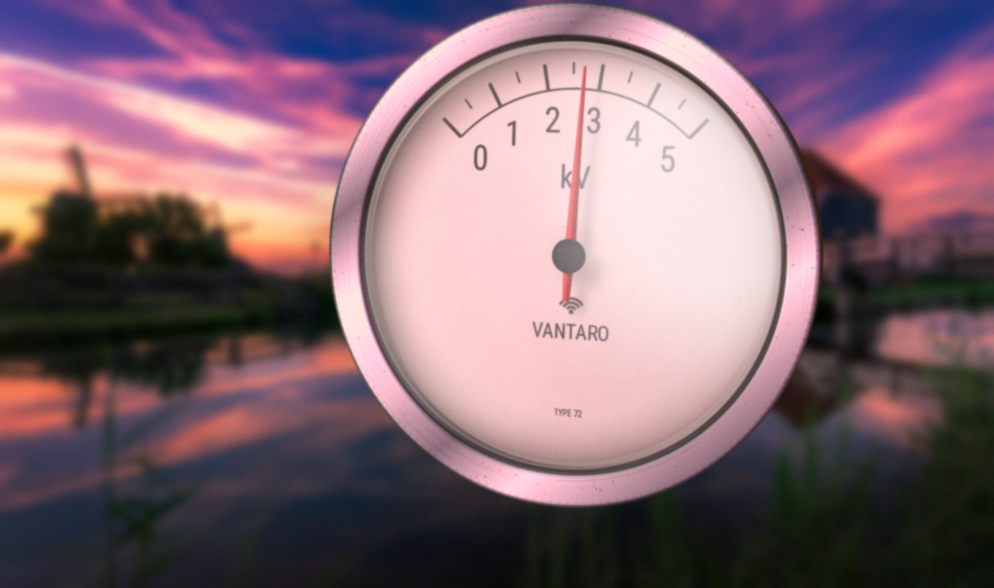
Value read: value=2.75 unit=kV
